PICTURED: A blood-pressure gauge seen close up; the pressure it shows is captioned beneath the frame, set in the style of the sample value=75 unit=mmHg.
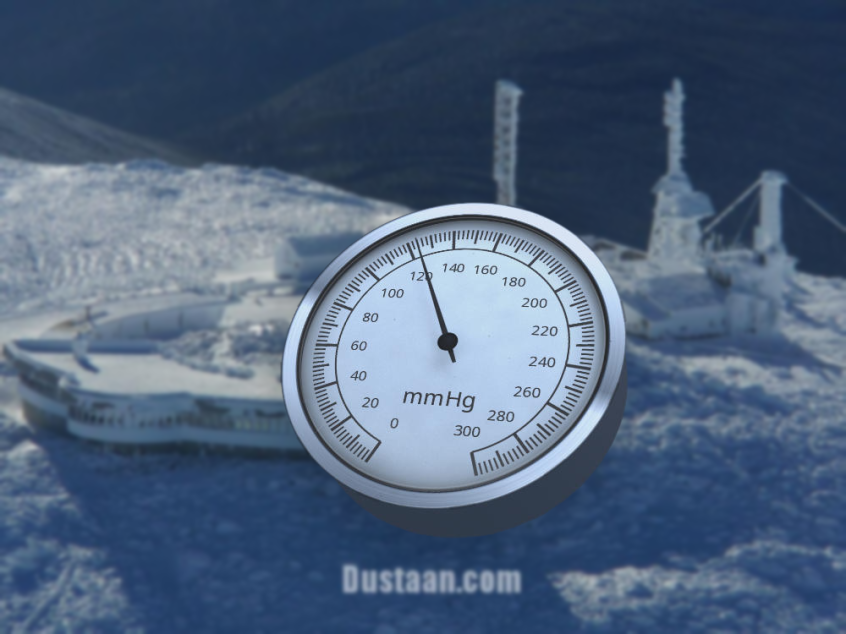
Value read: value=124 unit=mmHg
